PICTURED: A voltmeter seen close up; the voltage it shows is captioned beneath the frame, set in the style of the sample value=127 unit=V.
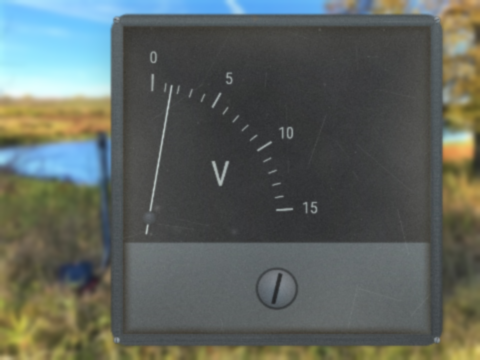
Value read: value=1.5 unit=V
